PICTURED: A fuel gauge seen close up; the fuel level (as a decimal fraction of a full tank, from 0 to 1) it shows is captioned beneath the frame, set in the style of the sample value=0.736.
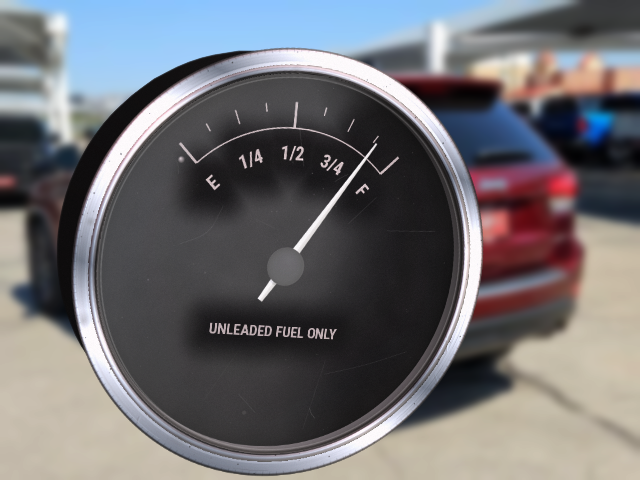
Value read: value=0.875
